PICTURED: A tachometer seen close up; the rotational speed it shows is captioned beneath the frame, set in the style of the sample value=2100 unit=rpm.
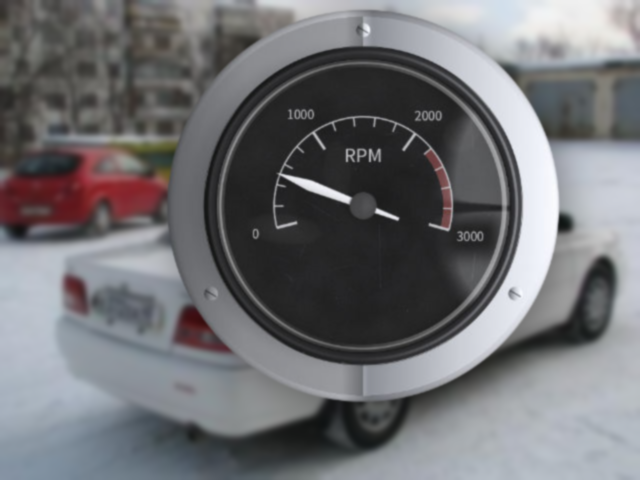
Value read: value=500 unit=rpm
